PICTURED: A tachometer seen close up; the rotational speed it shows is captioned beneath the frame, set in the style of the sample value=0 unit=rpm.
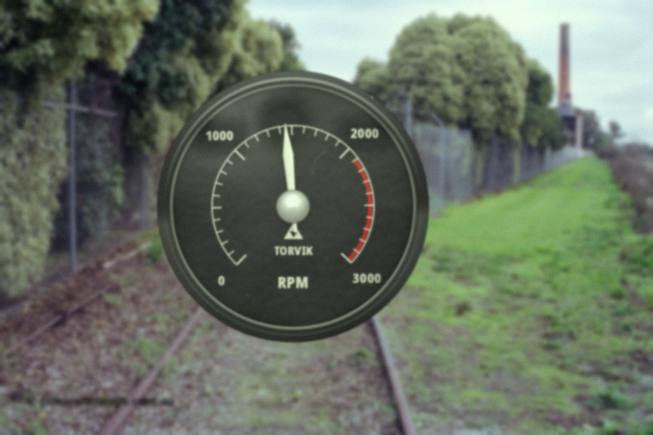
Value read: value=1450 unit=rpm
